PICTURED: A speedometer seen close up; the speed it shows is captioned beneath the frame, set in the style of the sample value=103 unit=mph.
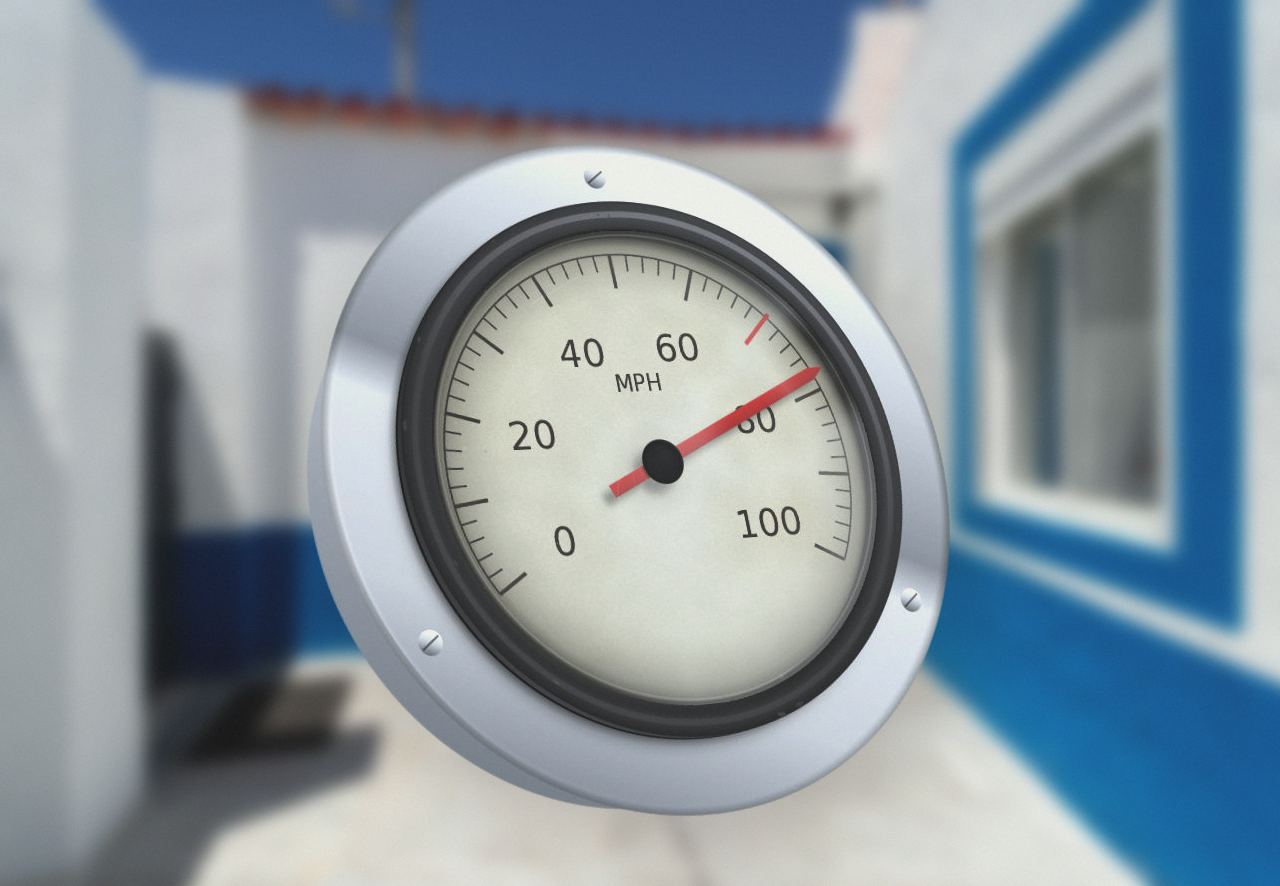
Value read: value=78 unit=mph
